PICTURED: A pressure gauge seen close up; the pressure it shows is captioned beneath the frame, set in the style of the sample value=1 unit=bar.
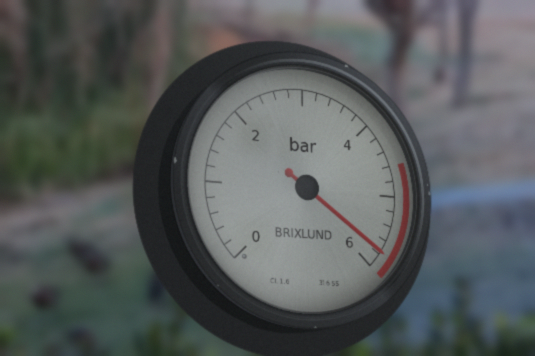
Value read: value=5.8 unit=bar
